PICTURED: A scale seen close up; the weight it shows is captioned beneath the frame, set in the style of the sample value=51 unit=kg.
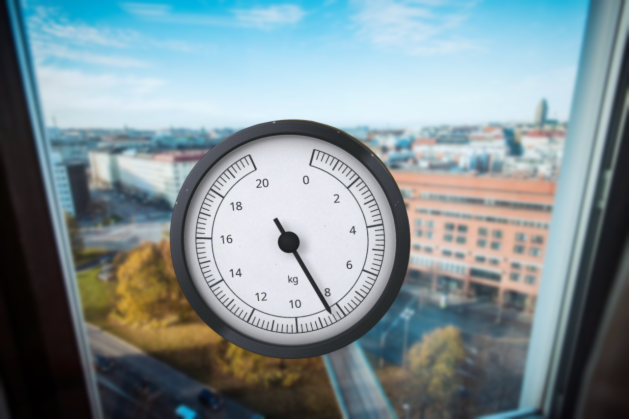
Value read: value=8.4 unit=kg
